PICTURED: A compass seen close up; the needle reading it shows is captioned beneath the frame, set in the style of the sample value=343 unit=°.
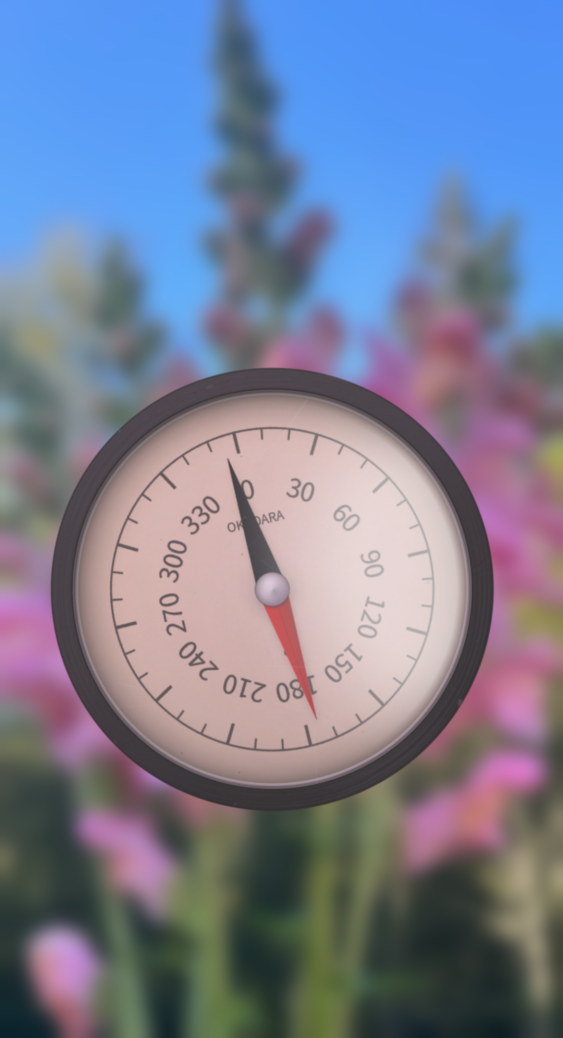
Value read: value=175 unit=°
